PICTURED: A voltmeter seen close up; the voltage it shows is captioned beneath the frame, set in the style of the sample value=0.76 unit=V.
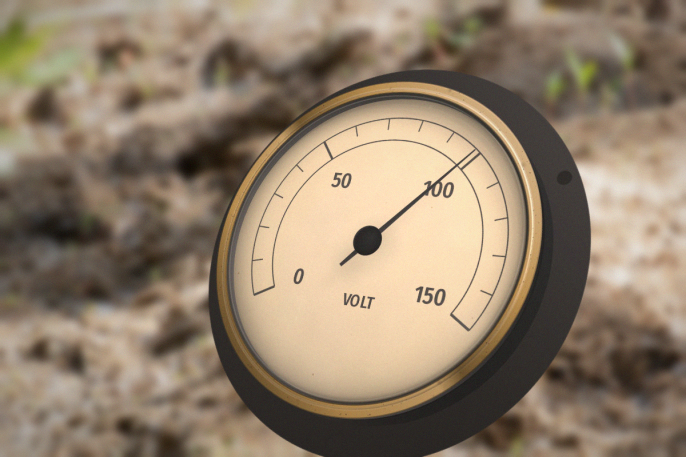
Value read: value=100 unit=V
